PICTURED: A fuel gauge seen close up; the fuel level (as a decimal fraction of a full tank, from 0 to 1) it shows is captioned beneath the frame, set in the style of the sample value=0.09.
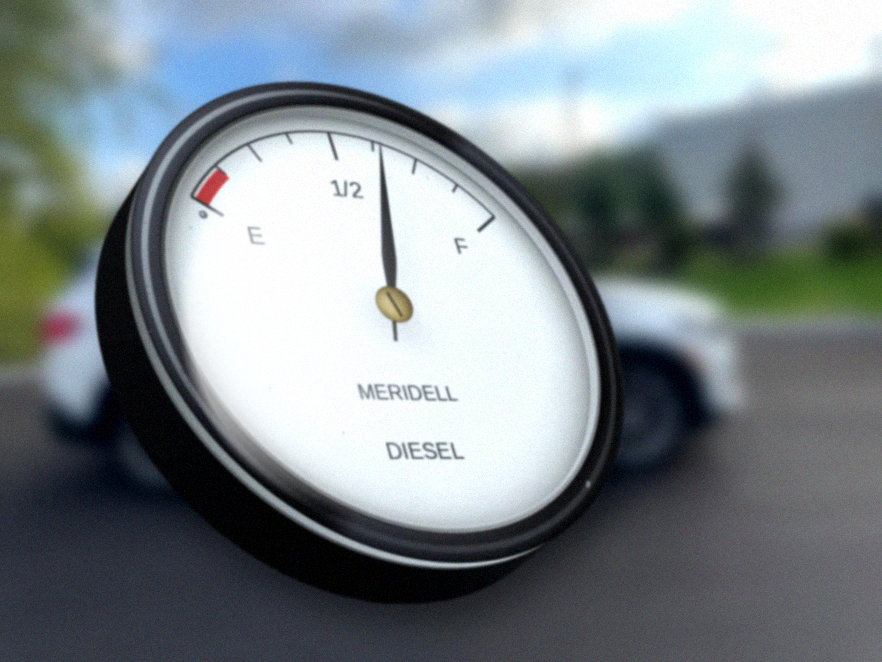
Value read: value=0.625
